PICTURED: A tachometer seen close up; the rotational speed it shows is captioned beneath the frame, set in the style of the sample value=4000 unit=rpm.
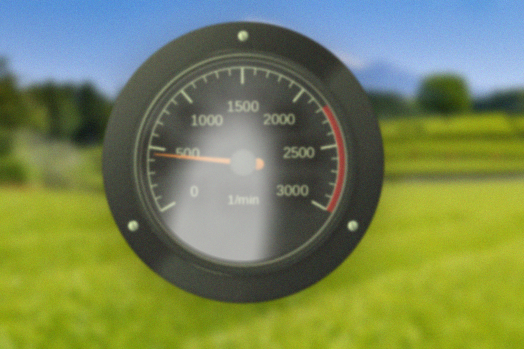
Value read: value=450 unit=rpm
